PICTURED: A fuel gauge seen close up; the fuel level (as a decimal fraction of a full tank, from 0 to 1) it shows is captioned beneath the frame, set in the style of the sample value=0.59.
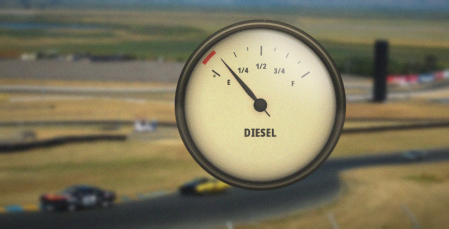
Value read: value=0.125
